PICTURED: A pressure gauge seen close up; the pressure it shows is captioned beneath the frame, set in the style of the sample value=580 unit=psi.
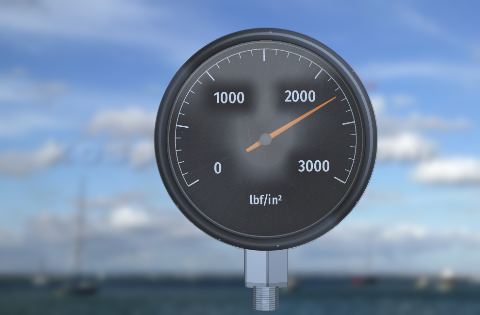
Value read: value=2250 unit=psi
